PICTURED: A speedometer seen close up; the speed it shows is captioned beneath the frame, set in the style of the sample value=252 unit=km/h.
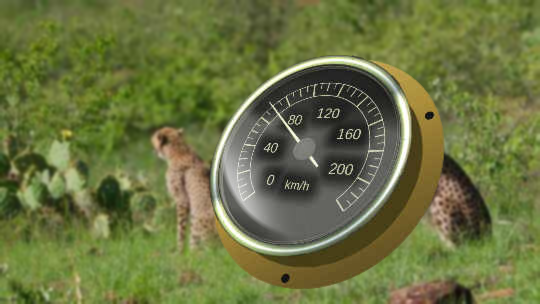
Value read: value=70 unit=km/h
